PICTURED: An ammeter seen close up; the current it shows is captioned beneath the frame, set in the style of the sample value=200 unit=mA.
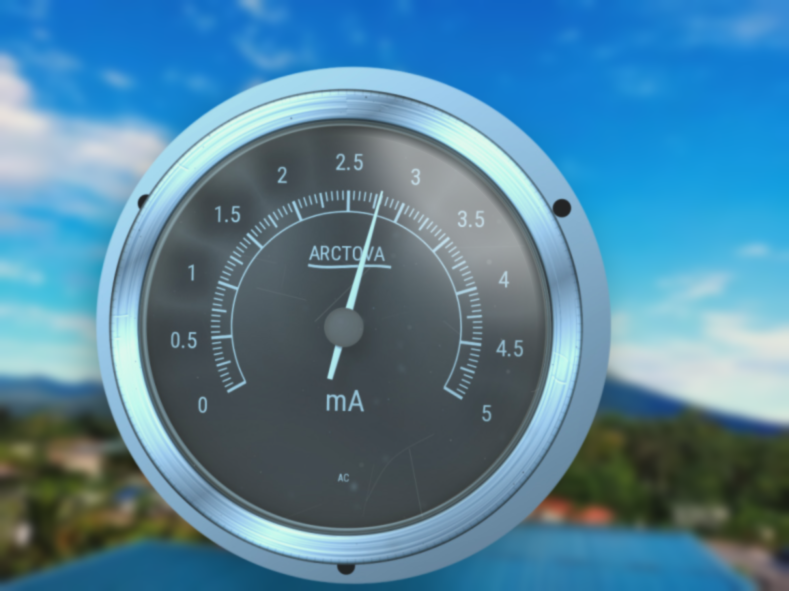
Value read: value=2.8 unit=mA
